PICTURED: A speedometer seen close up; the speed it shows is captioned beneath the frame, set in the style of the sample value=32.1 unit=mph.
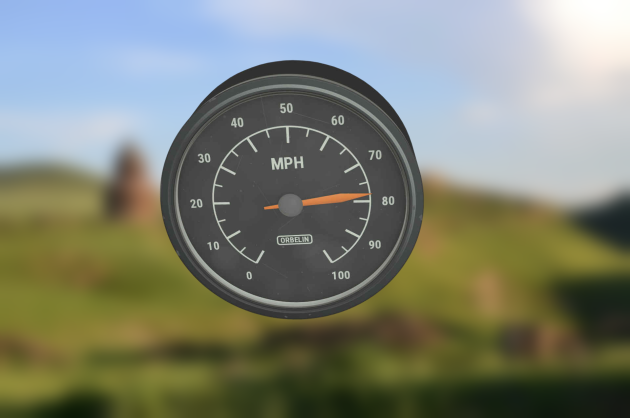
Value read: value=77.5 unit=mph
